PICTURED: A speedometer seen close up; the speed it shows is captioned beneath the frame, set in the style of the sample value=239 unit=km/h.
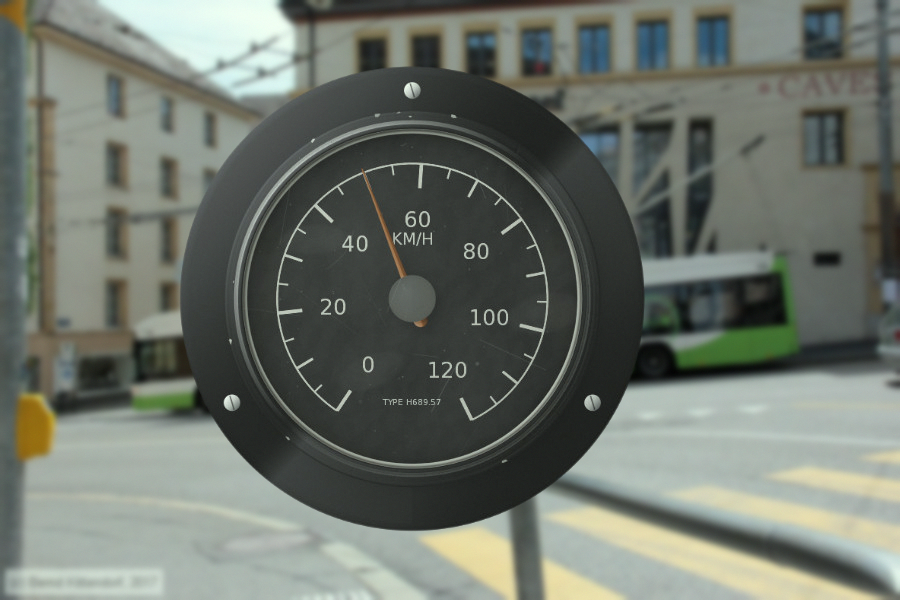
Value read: value=50 unit=km/h
